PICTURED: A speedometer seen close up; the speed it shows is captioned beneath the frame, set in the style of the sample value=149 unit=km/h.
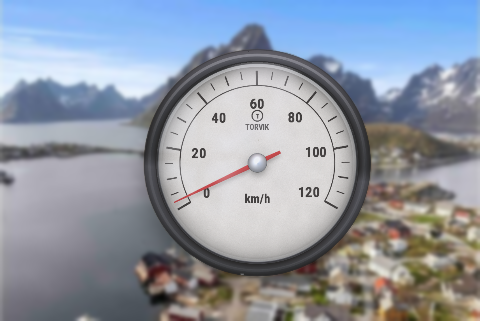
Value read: value=2.5 unit=km/h
